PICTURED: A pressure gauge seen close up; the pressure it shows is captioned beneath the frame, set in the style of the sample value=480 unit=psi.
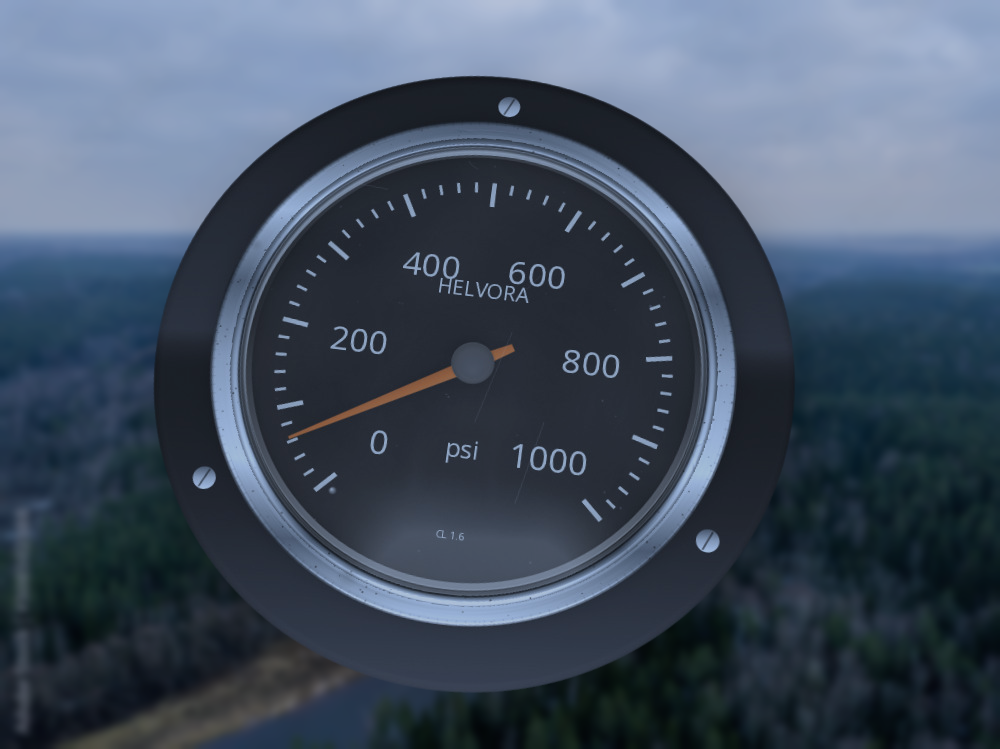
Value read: value=60 unit=psi
